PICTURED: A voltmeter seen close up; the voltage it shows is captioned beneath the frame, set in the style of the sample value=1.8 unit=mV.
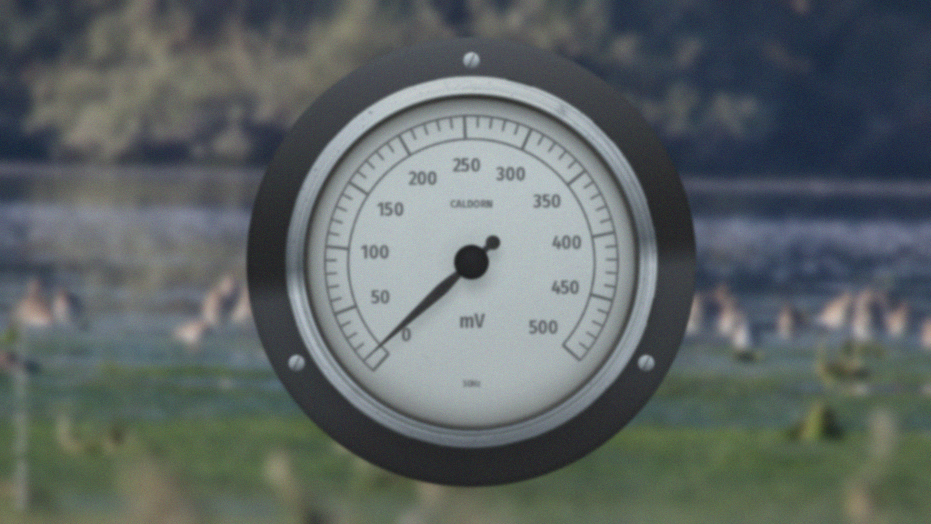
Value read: value=10 unit=mV
